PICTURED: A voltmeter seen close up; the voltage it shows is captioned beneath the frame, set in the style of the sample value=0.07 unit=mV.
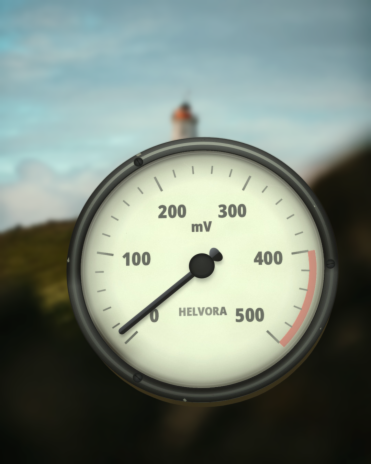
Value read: value=10 unit=mV
